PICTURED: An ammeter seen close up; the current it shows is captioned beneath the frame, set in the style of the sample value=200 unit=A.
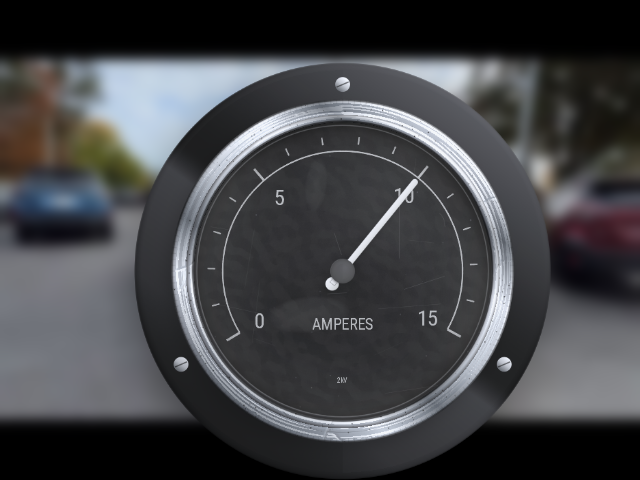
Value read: value=10 unit=A
